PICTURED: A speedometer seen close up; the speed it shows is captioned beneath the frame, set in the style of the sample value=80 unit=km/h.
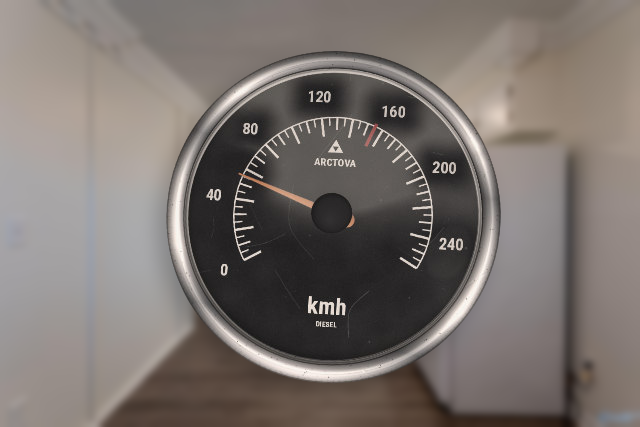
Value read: value=55 unit=km/h
